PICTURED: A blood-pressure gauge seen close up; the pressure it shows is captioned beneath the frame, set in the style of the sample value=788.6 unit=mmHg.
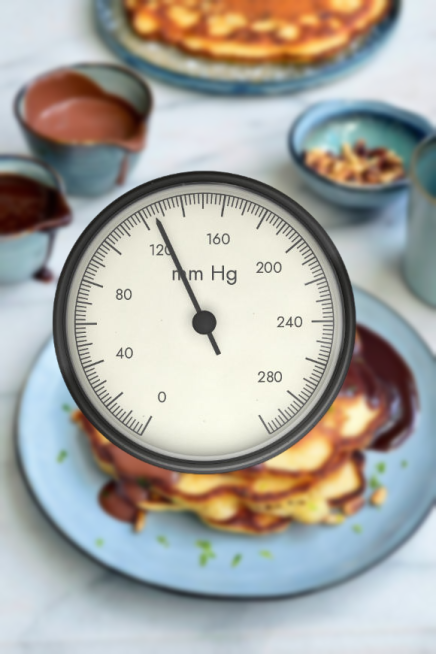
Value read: value=126 unit=mmHg
